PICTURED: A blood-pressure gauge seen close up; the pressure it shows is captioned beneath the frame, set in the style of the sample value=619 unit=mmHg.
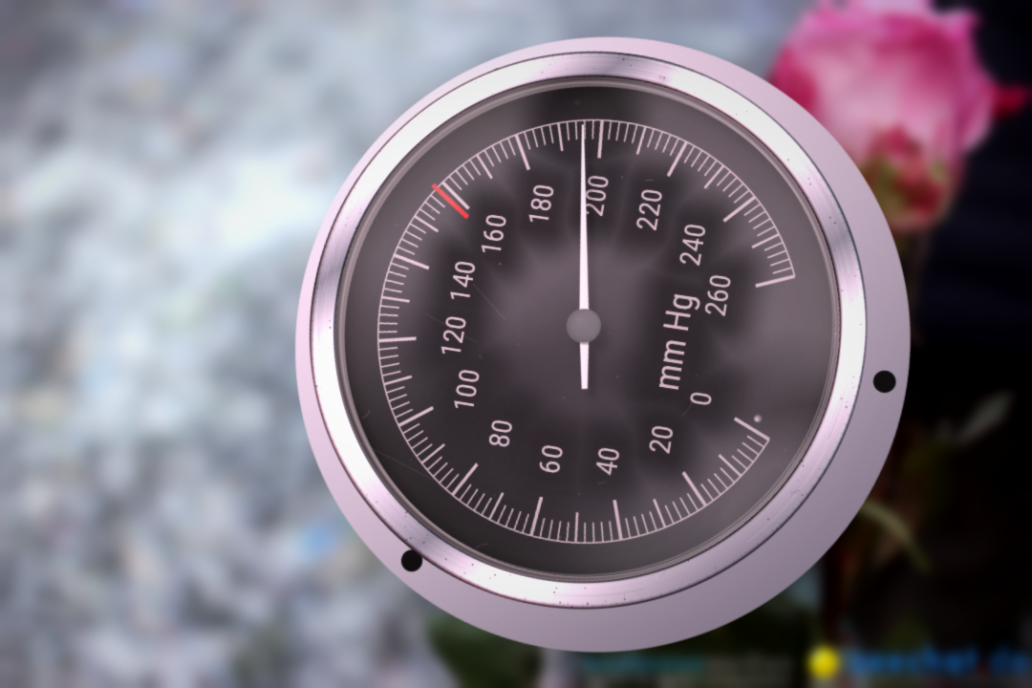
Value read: value=196 unit=mmHg
